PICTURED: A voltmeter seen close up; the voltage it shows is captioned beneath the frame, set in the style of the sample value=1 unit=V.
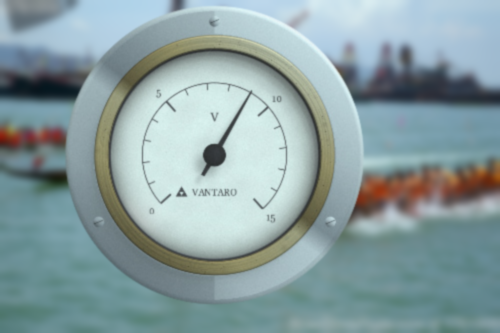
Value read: value=9 unit=V
